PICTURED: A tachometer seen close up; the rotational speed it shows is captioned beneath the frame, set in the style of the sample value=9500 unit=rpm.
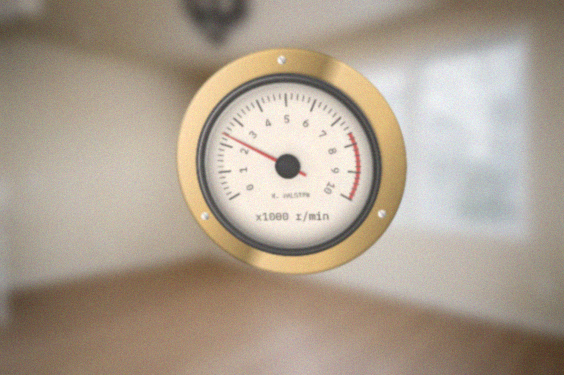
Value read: value=2400 unit=rpm
